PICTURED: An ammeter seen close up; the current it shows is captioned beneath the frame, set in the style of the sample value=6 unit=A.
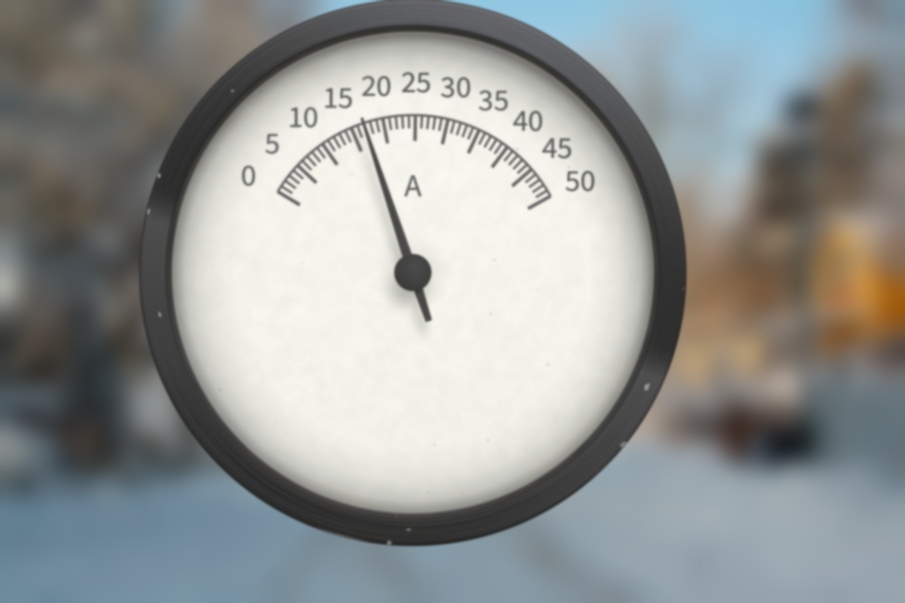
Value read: value=17 unit=A
